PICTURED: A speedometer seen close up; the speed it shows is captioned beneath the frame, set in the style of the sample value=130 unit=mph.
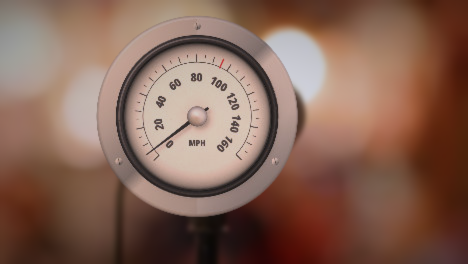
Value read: value=5 unit=mph
